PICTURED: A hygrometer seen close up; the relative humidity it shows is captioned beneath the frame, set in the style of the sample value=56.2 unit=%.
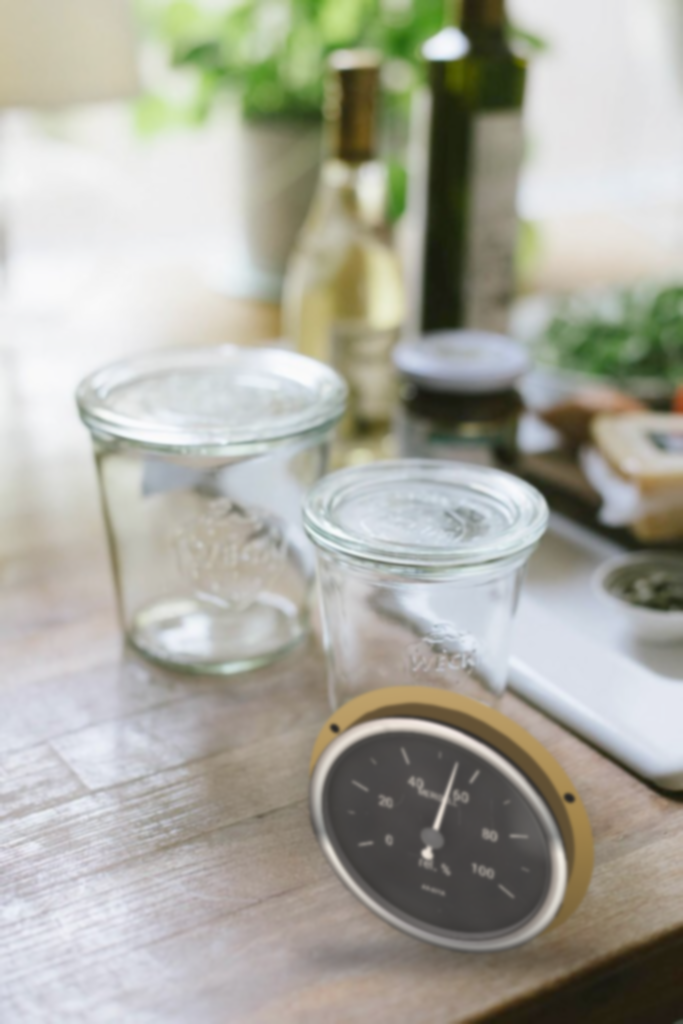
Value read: value=55 unit=%
